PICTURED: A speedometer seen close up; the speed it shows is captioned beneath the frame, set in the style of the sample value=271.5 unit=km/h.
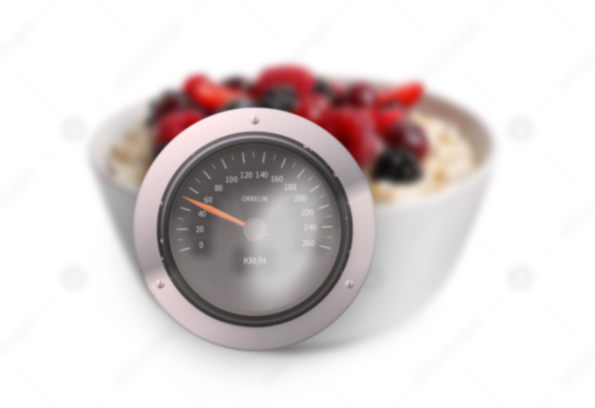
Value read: value=50 unit=km/h
